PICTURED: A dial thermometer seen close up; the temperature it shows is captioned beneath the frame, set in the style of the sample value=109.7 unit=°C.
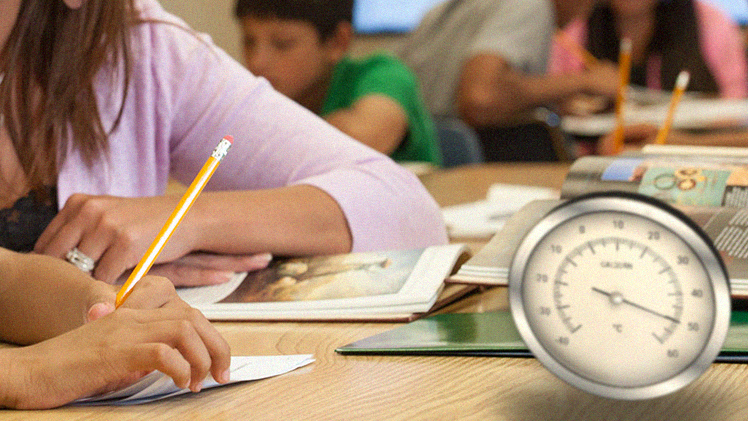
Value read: value=50 unit=°C
